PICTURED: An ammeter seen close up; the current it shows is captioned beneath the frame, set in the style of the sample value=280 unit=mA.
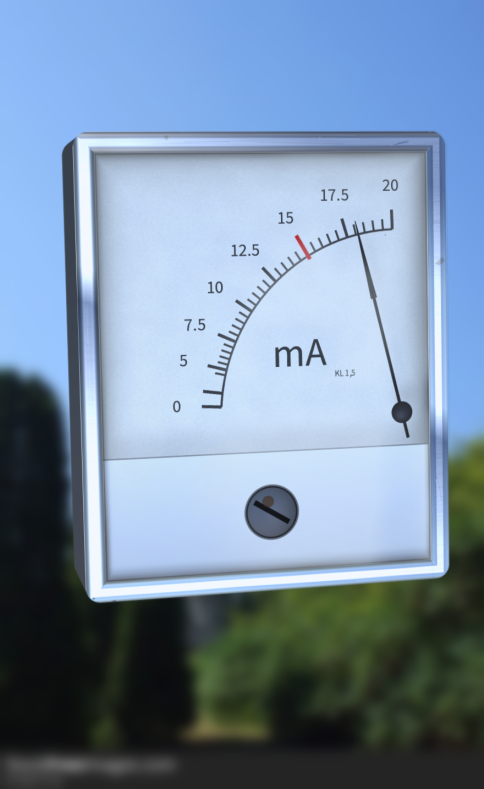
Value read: value=18 unit=mA
